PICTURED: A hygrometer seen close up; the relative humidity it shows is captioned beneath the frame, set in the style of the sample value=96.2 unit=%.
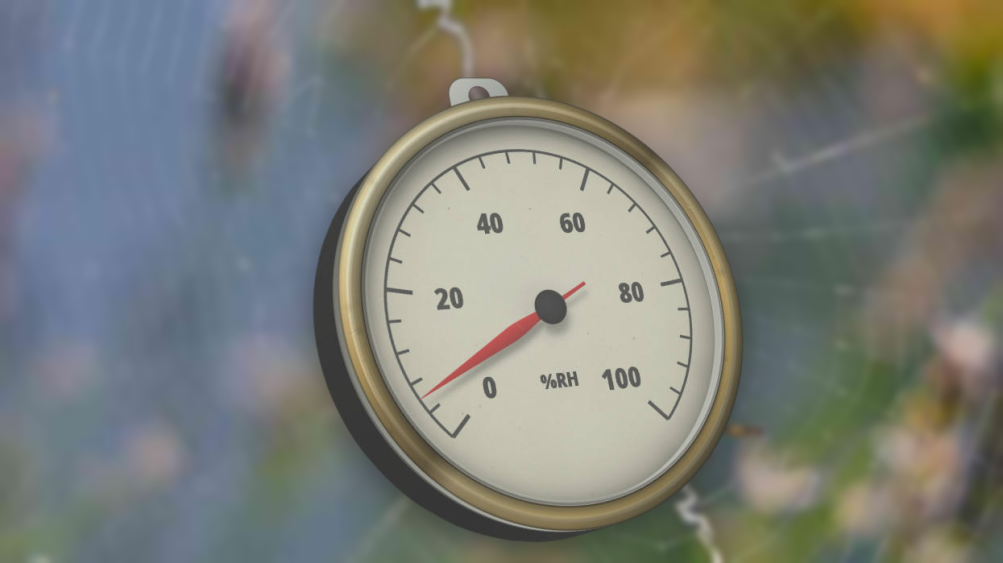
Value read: value=6 unit=%
